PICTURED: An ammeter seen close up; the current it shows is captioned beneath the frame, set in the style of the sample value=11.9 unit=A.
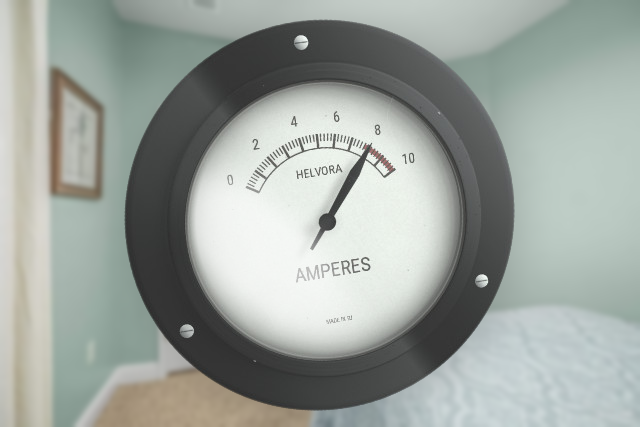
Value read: value=8 unit=A
